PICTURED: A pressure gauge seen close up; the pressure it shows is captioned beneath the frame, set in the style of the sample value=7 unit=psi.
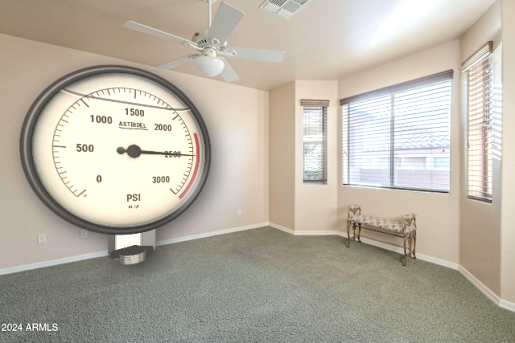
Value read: value=2500 unit=psi
